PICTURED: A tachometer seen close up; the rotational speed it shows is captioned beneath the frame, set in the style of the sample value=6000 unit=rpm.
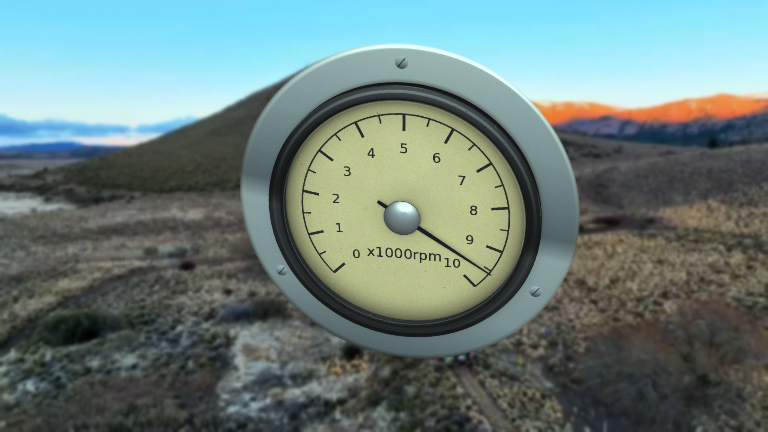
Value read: value=9500 unit=rpm
